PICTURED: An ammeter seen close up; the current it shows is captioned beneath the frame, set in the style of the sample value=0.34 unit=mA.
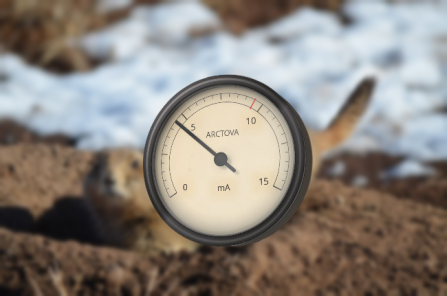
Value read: value=4.5 unit=mA
